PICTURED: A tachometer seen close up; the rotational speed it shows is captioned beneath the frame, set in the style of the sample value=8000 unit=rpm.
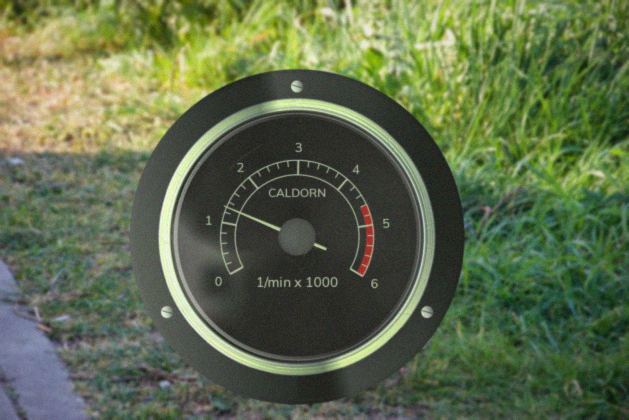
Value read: value=1300 unit=rpm
